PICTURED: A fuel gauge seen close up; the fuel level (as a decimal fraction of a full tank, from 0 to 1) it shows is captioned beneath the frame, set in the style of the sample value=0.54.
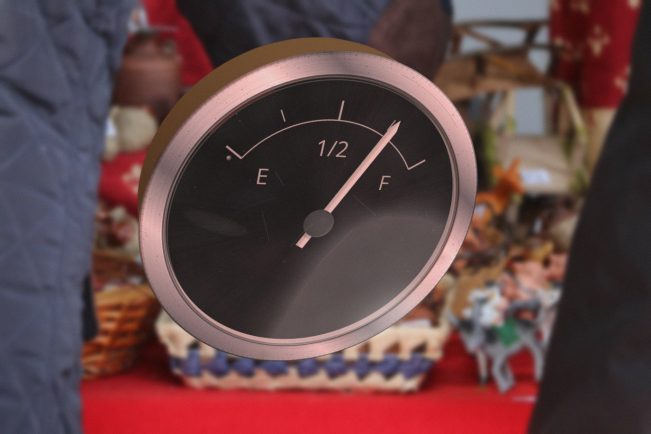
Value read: value=0.75
